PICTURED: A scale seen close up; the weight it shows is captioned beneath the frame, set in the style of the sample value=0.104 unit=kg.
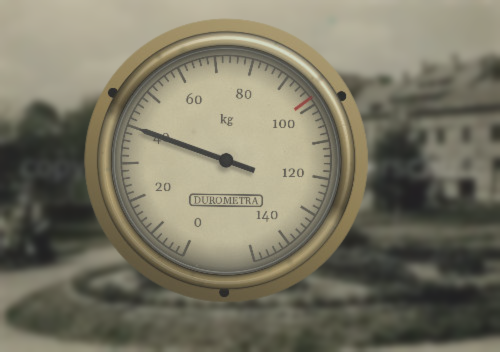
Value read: value=40 unit=kg
